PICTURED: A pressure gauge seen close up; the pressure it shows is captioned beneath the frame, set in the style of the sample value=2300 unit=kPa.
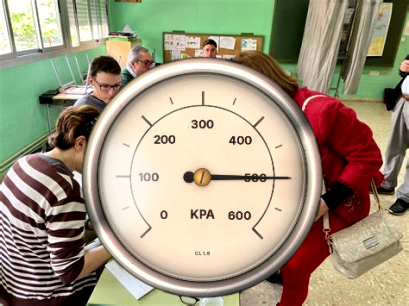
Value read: value=500 unit=kPa
